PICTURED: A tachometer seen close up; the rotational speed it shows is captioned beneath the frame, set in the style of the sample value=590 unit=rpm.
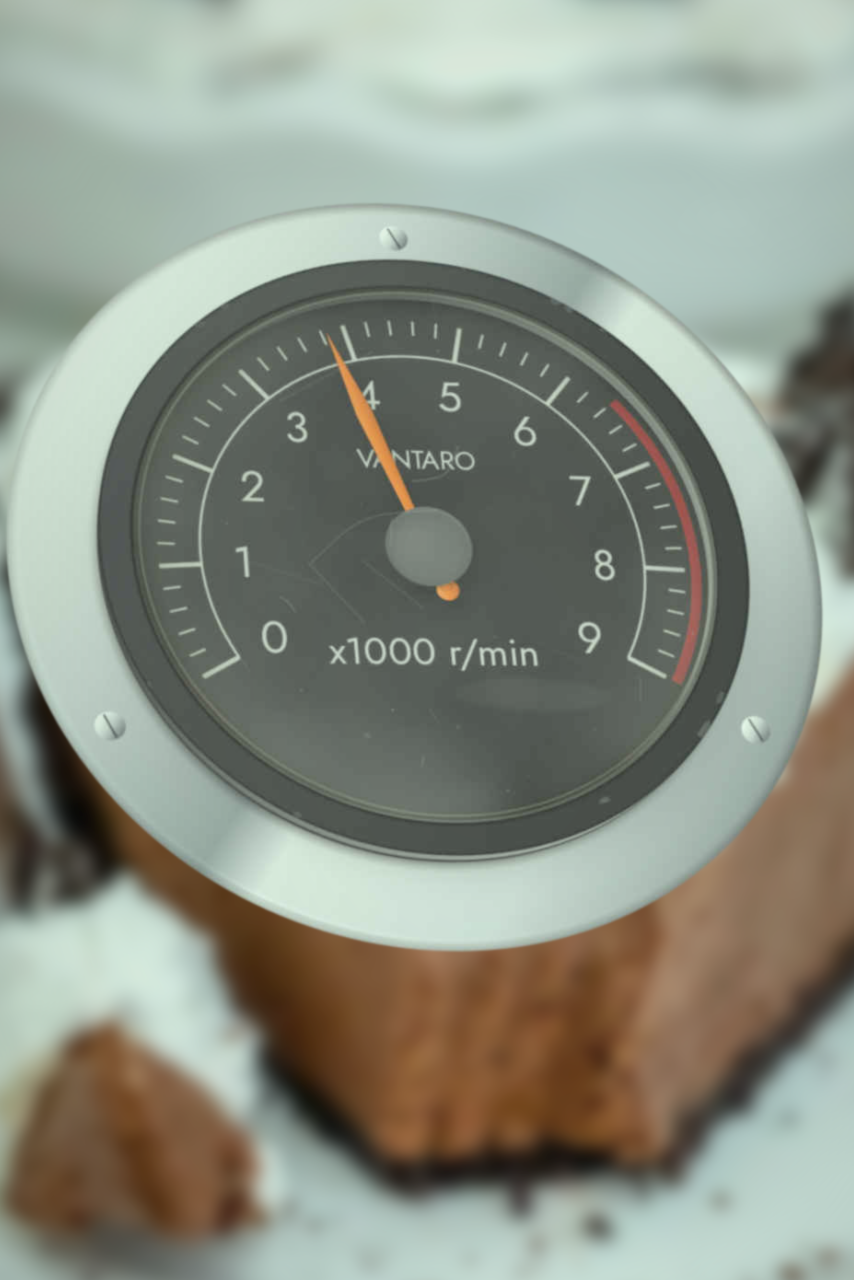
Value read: value=3800 unit=rpm
